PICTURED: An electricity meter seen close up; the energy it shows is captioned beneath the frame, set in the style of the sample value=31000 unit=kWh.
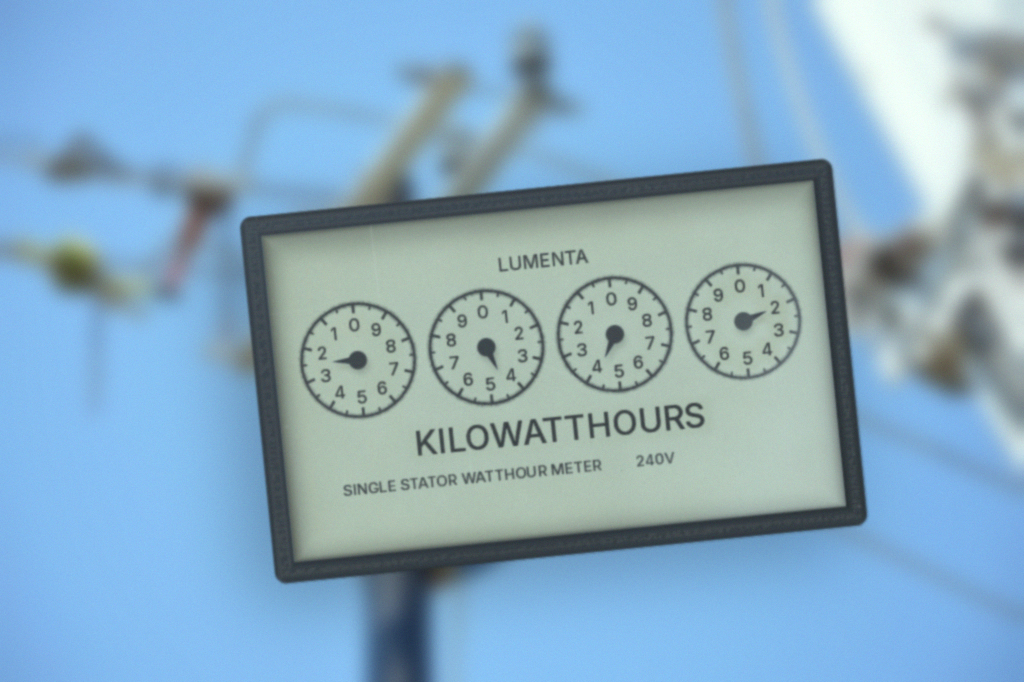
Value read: value=2442 unit=kWh
